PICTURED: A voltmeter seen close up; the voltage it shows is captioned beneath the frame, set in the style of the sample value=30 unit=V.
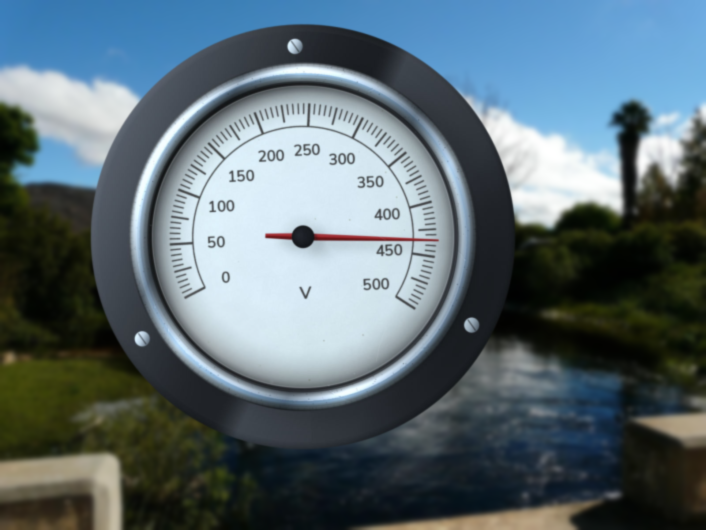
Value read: value=435 unit=V
